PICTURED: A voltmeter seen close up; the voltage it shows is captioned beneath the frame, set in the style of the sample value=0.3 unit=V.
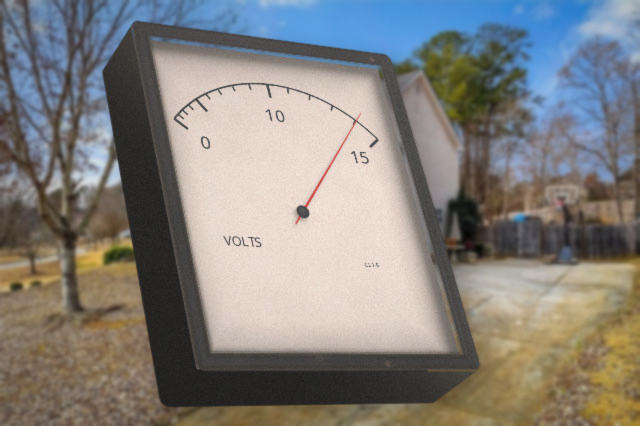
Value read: value=14 unit=V
